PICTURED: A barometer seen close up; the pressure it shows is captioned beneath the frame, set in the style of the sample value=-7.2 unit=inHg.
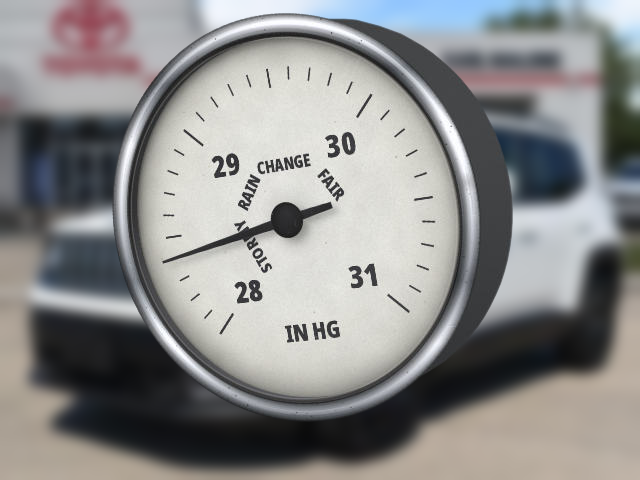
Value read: value=28.4 unit=inHg
